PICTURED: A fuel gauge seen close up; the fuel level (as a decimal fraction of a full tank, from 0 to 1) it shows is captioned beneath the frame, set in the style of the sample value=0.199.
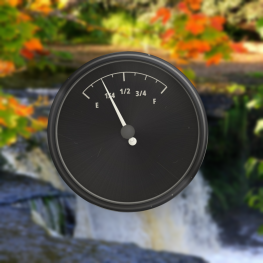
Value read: value=0.25
